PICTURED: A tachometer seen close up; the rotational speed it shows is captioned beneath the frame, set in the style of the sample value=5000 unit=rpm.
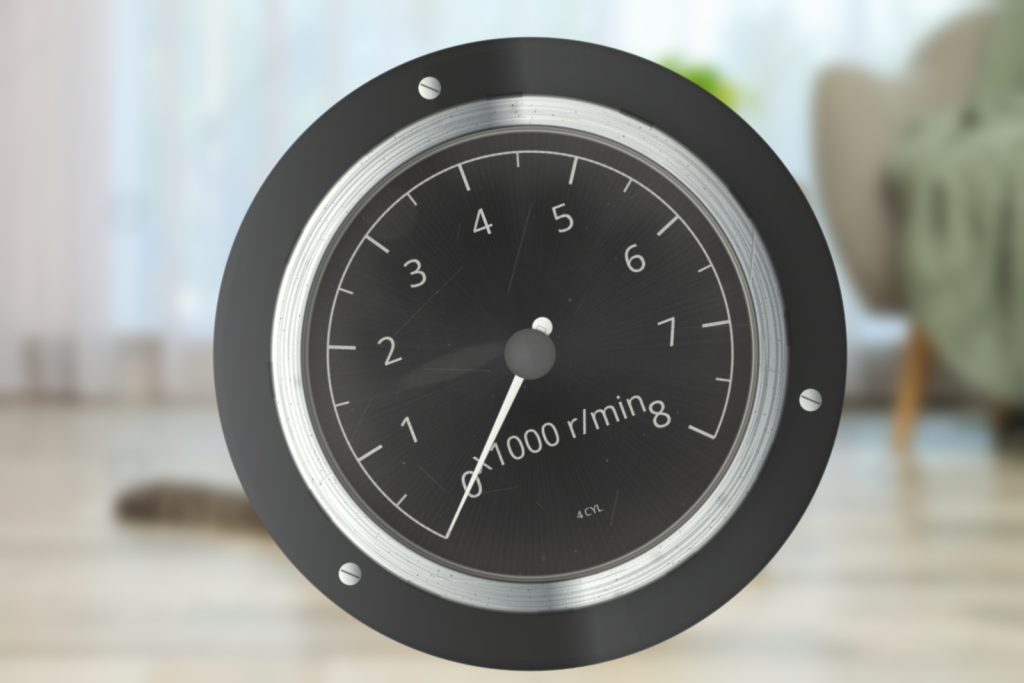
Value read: value=0 unit=rpm
